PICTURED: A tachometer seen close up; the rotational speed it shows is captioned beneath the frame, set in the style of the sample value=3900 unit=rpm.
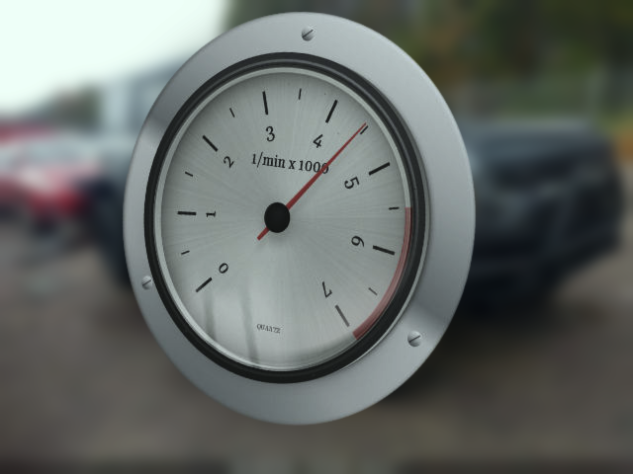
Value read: value=4500 unit=rpm
